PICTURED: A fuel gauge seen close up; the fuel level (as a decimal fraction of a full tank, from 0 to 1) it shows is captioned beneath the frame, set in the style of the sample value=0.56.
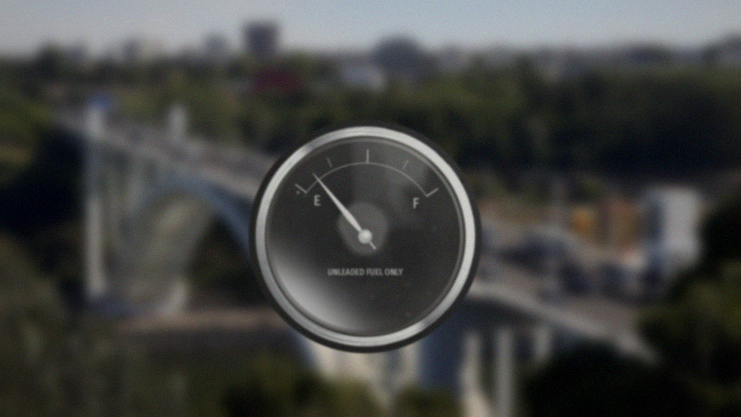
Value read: value=0.125
